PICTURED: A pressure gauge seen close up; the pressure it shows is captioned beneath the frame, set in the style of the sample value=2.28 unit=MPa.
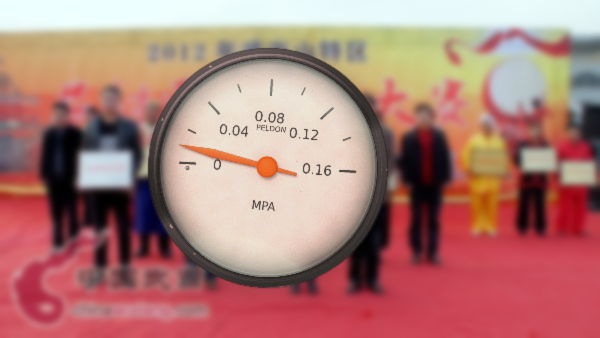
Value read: value=0.01 unit=MPa
